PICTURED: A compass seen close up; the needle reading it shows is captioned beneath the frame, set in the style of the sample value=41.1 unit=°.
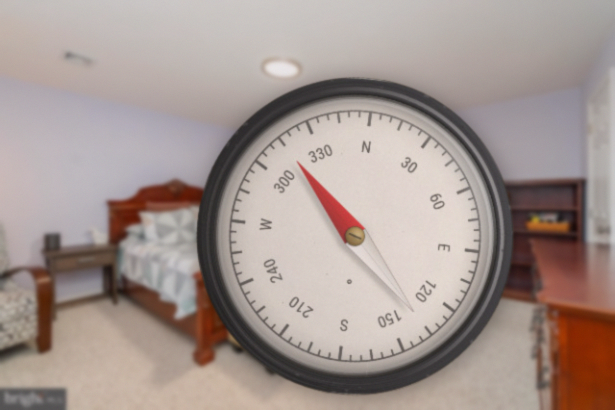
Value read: value=315 unit=°
